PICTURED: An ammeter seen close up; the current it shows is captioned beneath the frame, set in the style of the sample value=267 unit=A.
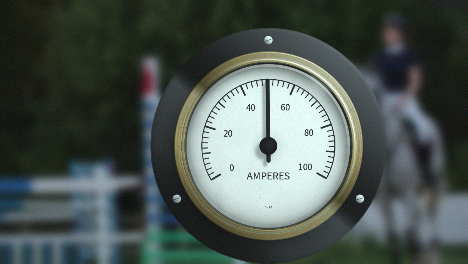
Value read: value=50 unit=A
